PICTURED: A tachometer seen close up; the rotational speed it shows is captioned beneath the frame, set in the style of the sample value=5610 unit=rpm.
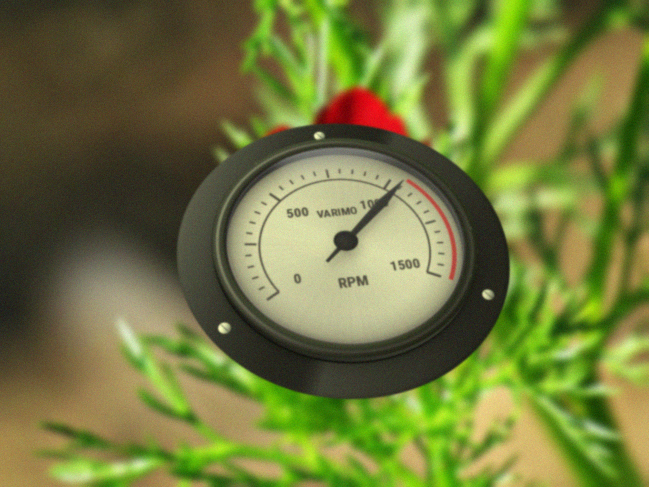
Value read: value=1050 unit=rpm
